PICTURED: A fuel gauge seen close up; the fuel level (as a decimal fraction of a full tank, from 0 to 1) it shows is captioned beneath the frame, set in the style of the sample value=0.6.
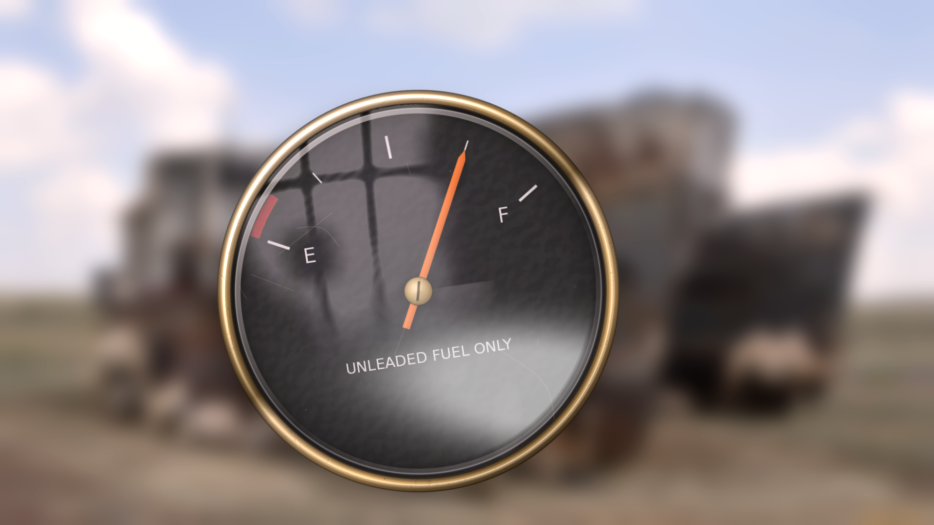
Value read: value=0.75
